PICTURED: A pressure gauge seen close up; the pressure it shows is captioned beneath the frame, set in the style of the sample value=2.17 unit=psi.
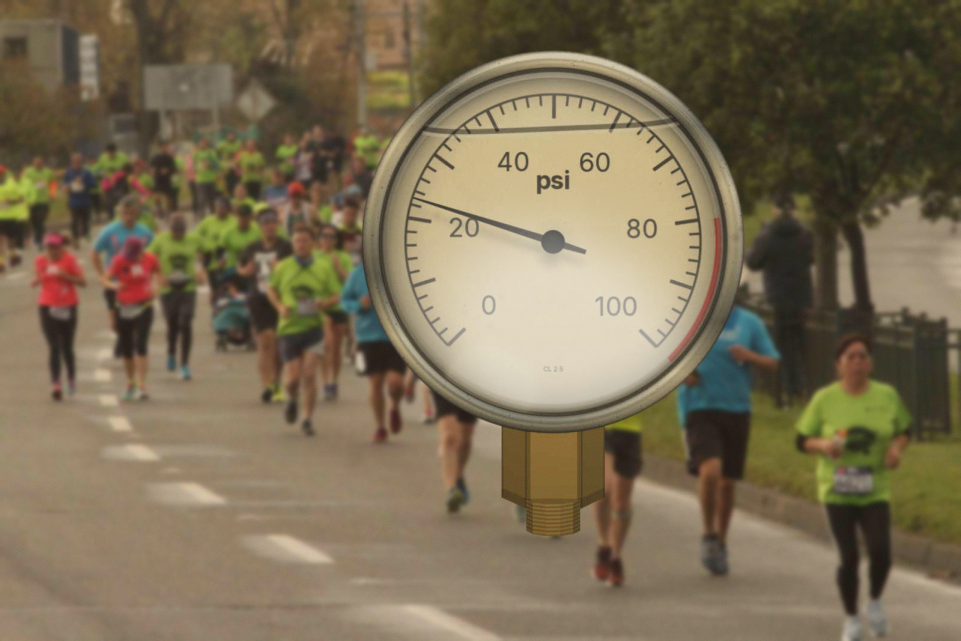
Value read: value=23 unit=psi
